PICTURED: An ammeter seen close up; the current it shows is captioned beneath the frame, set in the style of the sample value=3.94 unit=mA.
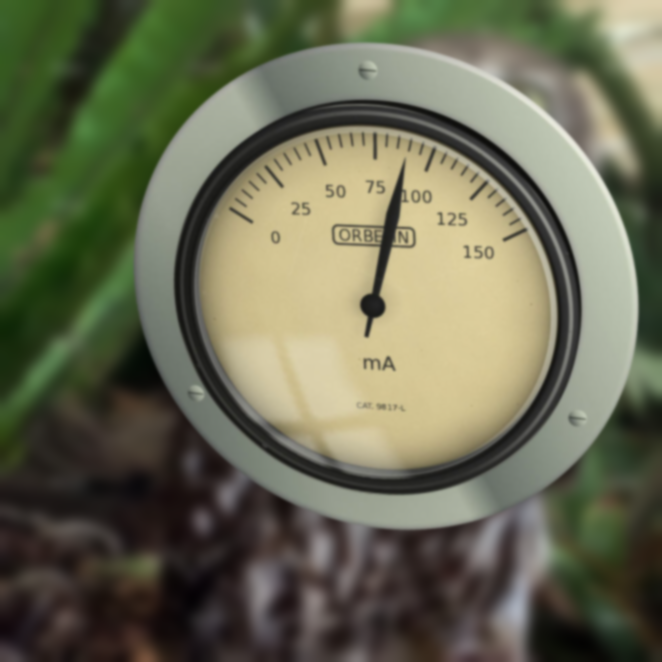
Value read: value=90 unit=mA
